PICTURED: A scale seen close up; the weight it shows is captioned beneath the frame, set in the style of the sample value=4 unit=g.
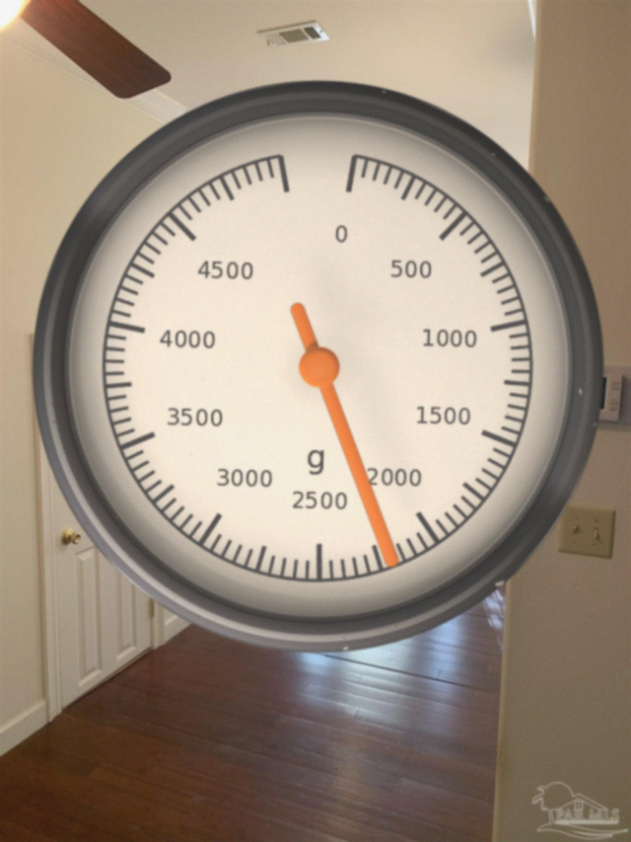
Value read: value=2200 unit=g
